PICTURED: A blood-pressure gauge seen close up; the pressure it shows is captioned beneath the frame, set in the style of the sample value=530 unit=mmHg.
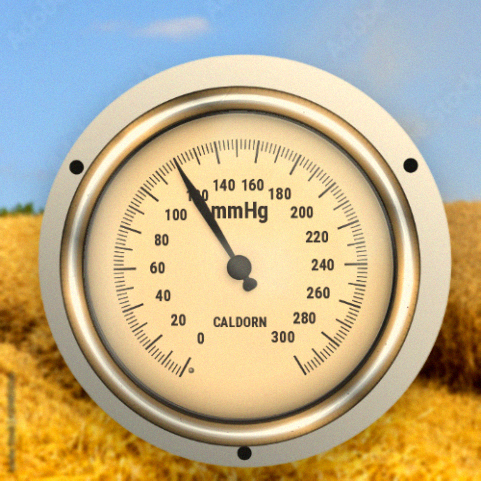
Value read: value=120 unit=mmHg
